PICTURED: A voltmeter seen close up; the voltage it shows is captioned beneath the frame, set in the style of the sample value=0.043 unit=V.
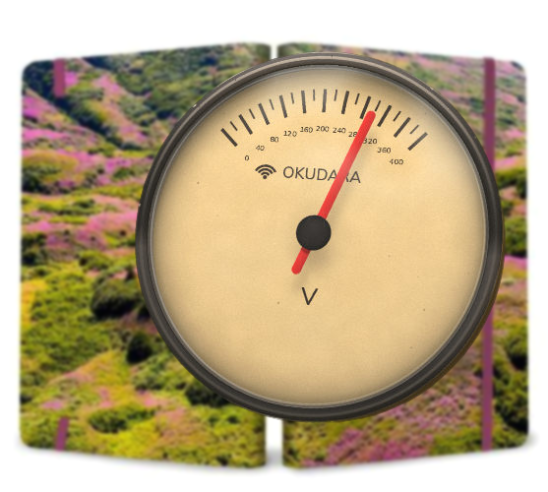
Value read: value=300 unit=V
